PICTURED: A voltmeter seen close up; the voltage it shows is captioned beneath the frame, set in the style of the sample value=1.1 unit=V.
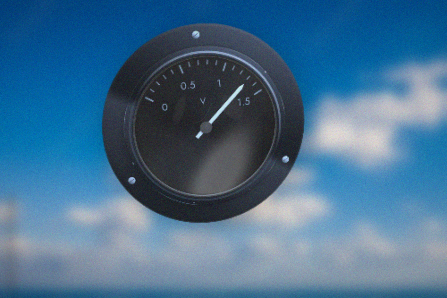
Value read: value=1.3 unit=V
